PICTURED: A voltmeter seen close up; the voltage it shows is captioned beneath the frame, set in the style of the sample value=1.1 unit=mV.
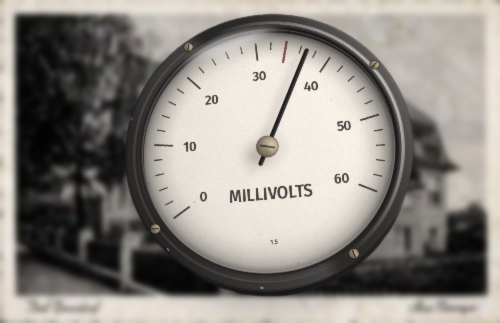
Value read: value=37 unit=mV
